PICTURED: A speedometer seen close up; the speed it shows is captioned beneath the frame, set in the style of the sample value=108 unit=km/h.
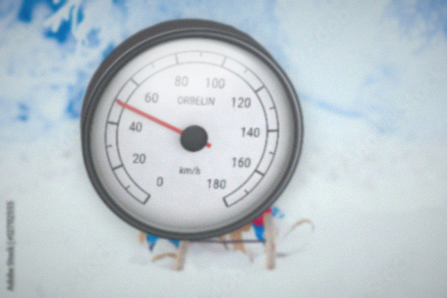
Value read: value=50 unit=km/h
